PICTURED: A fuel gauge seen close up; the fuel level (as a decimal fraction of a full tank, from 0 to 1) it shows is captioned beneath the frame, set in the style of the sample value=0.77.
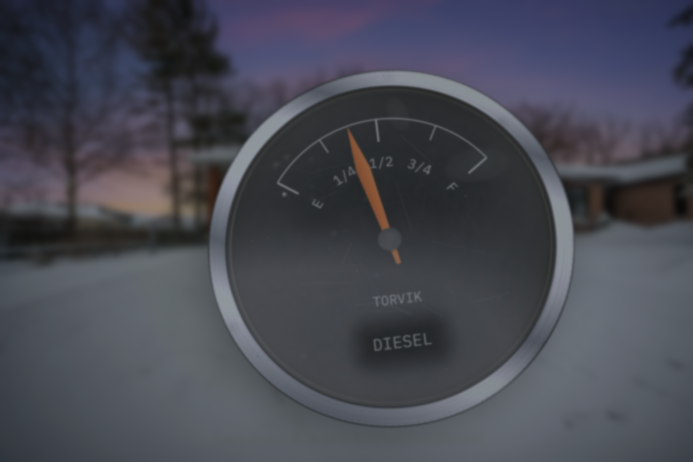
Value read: value=0.375
